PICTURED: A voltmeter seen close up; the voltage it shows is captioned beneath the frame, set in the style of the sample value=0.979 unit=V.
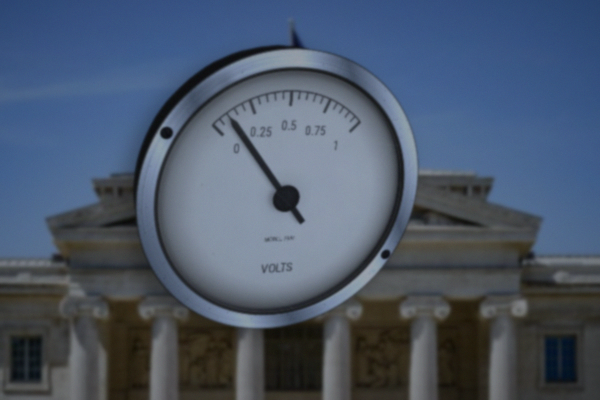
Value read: value=0.1 unit=V
